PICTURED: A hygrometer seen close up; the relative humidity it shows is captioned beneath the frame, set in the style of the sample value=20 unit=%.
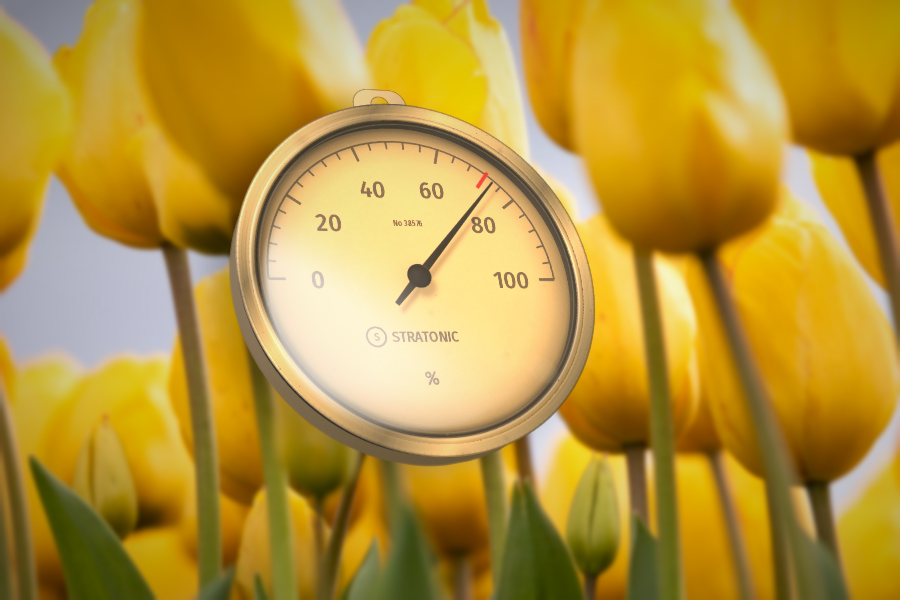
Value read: value=74 unit=%
